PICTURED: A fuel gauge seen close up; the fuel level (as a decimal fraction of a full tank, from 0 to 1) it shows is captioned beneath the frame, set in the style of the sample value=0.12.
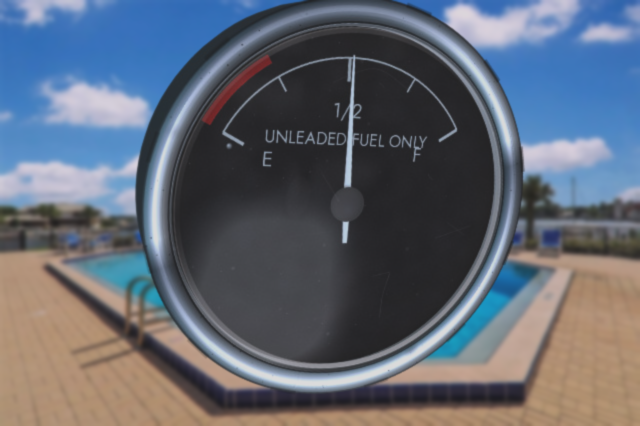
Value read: value=0.5
